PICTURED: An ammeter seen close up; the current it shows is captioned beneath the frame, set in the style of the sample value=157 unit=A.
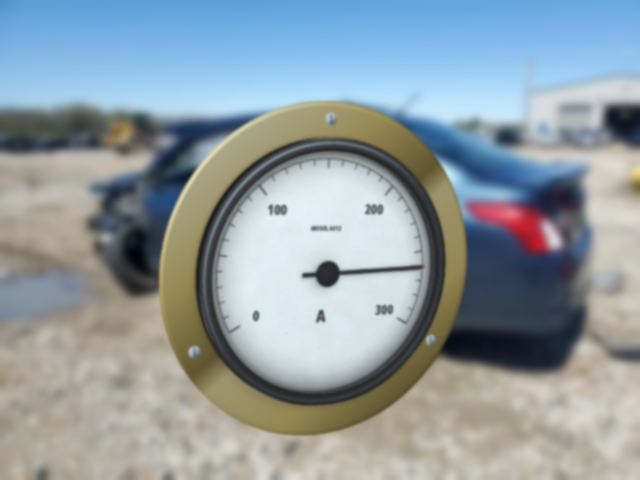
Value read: value=260 unit=A
